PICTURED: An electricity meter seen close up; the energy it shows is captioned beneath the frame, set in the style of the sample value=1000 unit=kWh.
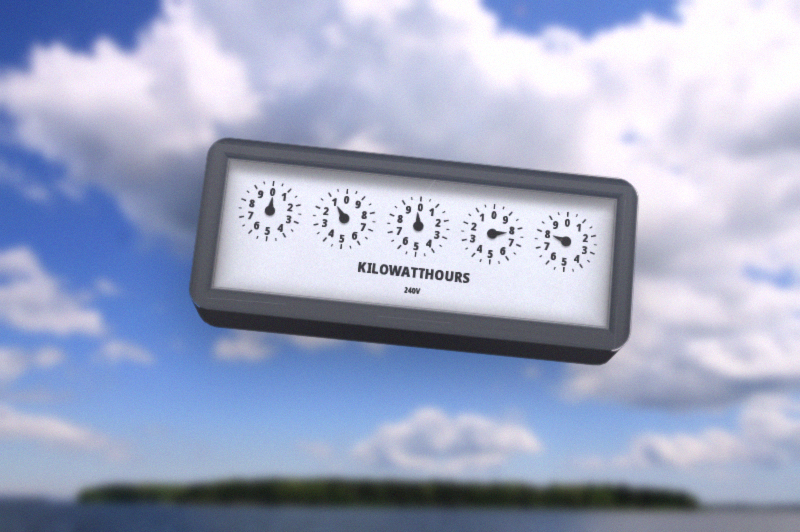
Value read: value=978 unit=kWh
